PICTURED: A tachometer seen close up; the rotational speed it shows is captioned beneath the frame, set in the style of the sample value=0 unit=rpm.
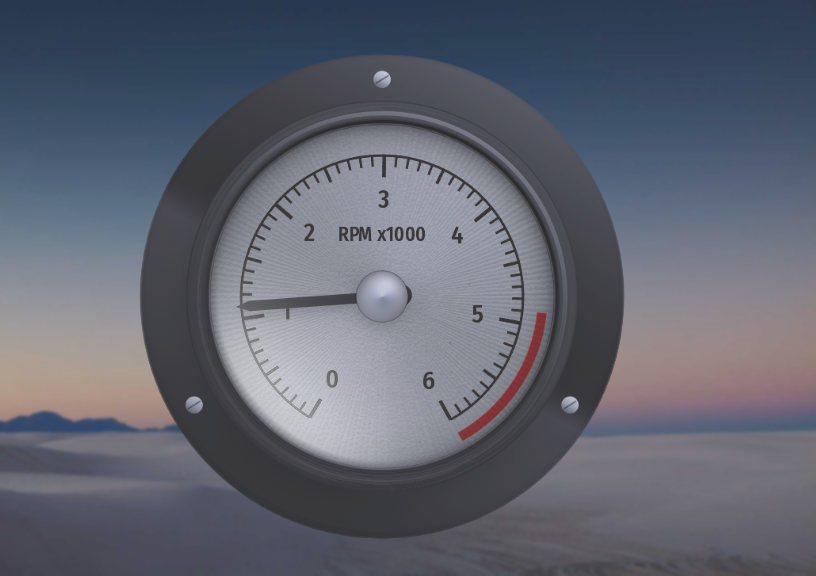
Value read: value=1100 unit=rpm
